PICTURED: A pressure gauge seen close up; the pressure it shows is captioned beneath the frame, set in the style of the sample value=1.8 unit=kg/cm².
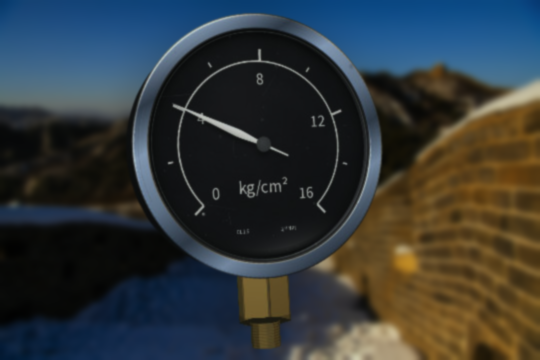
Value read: value=4 unit=kg/cm²
